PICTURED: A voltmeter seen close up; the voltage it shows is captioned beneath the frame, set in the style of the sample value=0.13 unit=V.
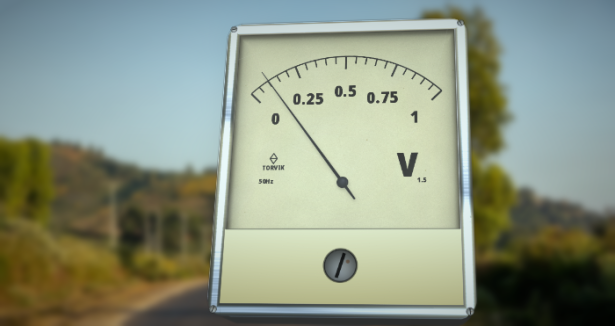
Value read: value=0.1 unit=V
